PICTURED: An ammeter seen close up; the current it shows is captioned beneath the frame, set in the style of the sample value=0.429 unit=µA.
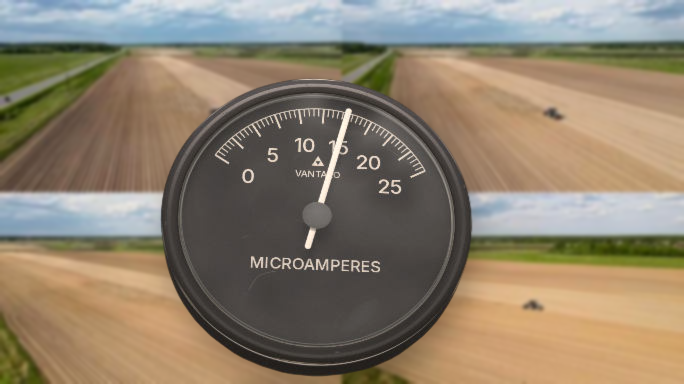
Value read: value=15 unit=µA
